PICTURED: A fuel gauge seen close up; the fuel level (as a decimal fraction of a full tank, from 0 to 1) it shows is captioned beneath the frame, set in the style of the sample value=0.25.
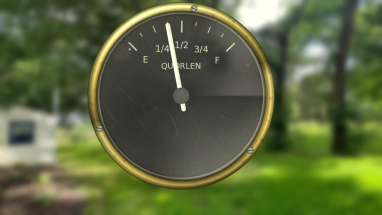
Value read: value=0.375
